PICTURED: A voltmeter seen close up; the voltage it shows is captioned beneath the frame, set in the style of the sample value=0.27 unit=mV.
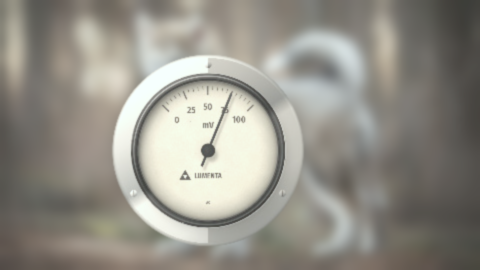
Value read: value=75 unit=mV
